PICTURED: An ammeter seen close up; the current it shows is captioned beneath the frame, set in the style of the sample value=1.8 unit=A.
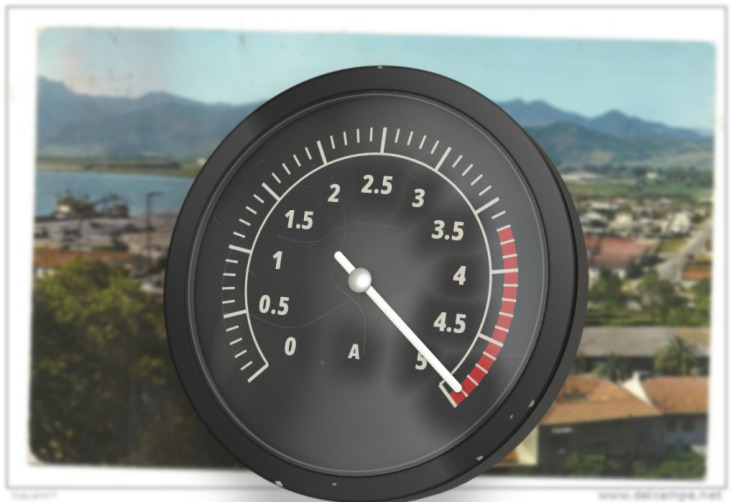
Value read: value=4.9 unit=A
